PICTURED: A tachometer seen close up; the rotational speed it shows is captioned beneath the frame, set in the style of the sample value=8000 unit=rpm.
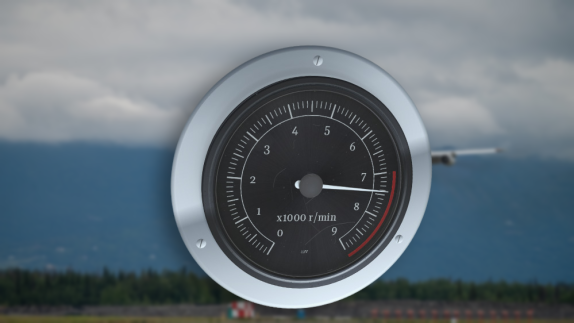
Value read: value=7400 unit=rpm
